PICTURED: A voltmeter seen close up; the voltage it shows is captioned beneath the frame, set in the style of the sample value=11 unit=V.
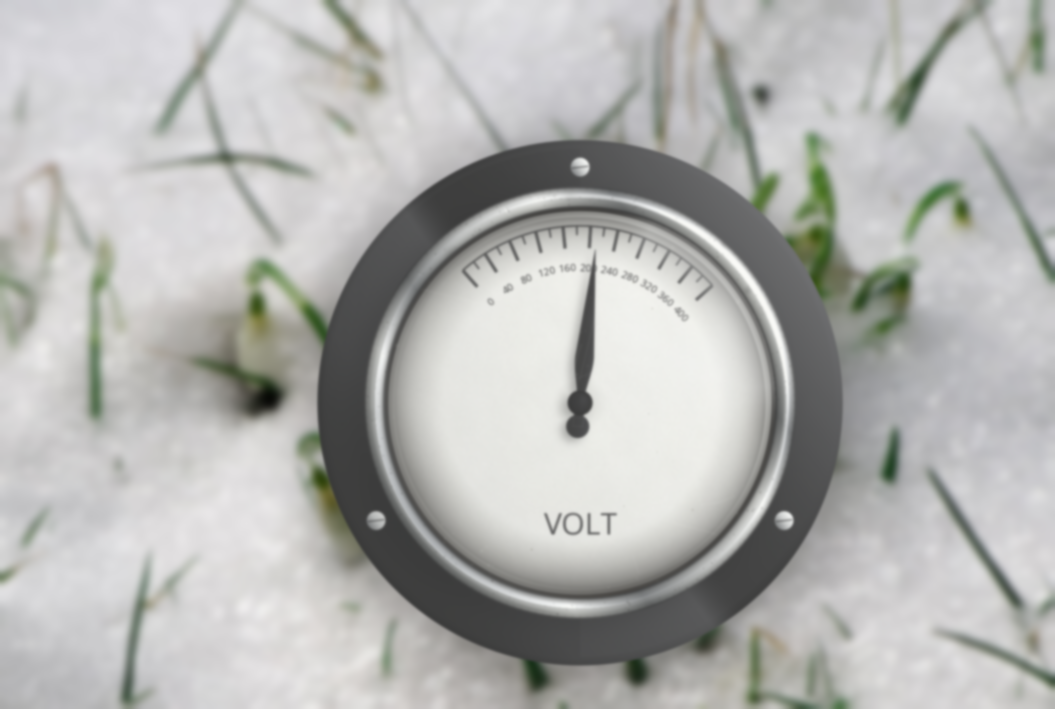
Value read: value=210 unit=V
